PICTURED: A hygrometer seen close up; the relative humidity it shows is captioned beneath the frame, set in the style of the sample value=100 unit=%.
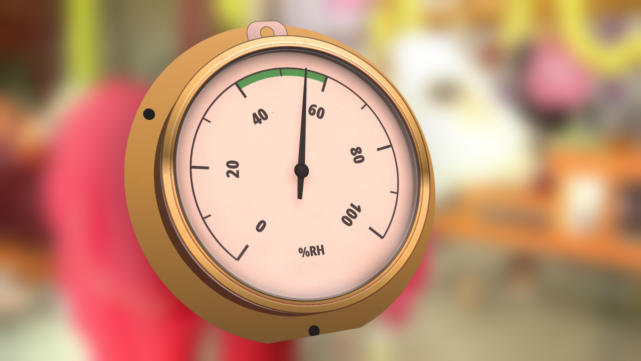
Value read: value=55 unit=%
